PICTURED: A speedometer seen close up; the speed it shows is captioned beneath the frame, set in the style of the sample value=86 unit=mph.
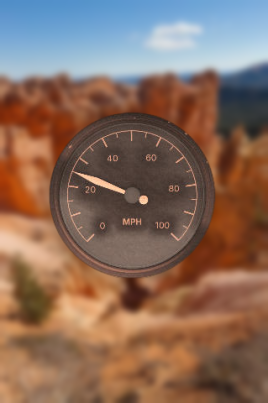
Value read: value=25 unit=mph
